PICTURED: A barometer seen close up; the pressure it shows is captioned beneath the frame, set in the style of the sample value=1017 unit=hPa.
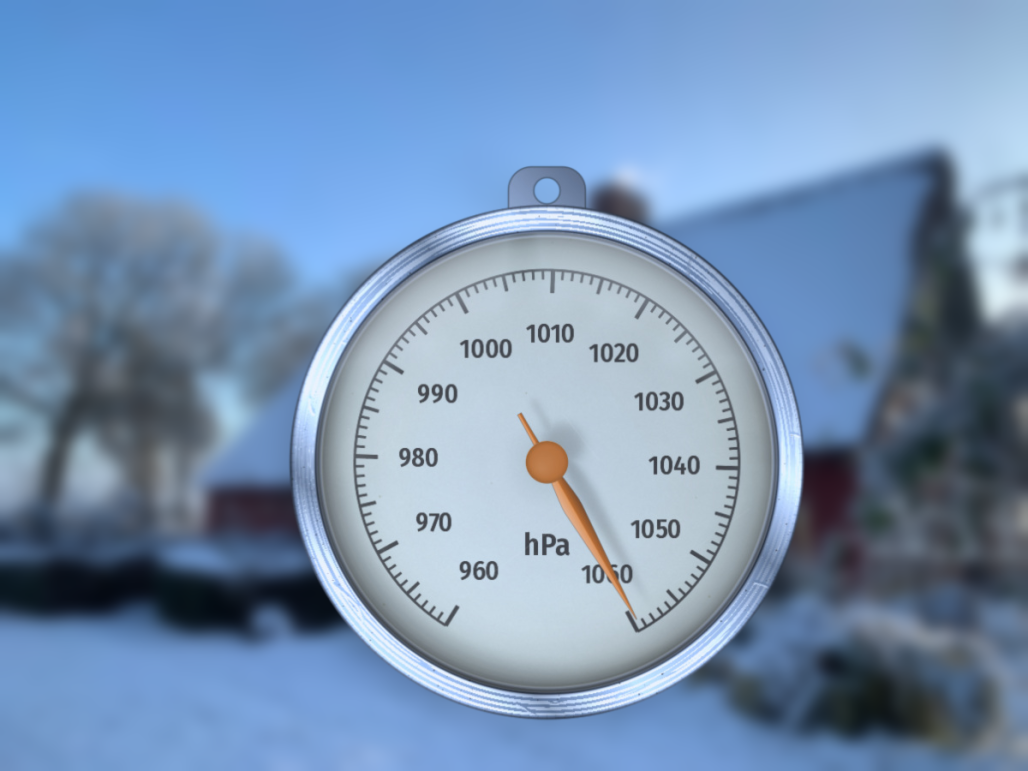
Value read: value=1059.5 unit=hPa
